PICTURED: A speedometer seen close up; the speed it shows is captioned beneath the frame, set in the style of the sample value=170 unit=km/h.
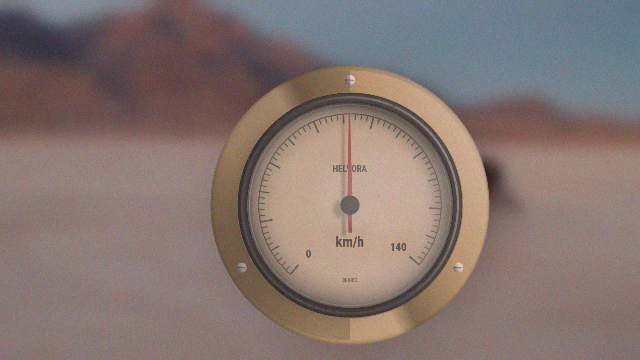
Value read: value=72 unit=km/h
